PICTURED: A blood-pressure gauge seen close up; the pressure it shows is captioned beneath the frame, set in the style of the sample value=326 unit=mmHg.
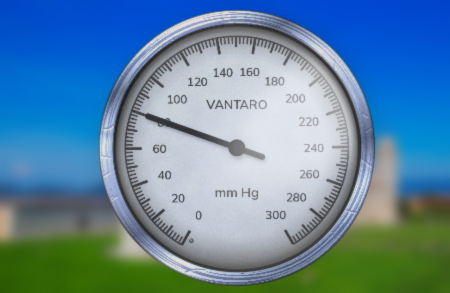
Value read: value=80 unit=mmHg
